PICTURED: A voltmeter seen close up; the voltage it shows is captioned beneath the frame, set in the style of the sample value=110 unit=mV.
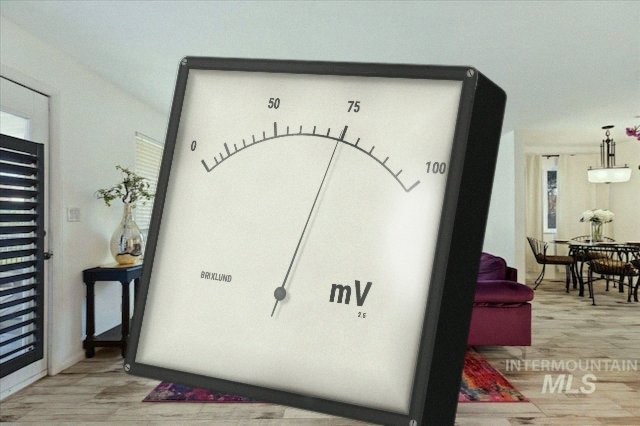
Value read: value=75 unit=mV
